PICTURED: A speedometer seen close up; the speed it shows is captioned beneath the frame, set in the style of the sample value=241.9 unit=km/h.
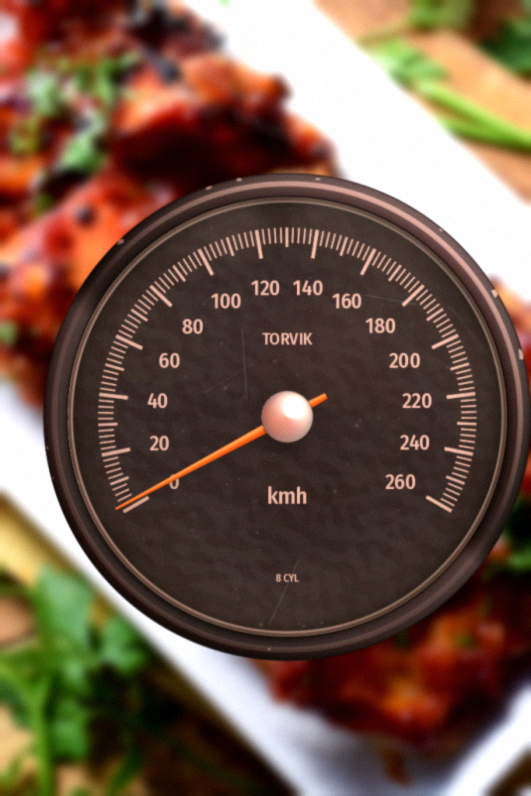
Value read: value=2 unit=km/h
